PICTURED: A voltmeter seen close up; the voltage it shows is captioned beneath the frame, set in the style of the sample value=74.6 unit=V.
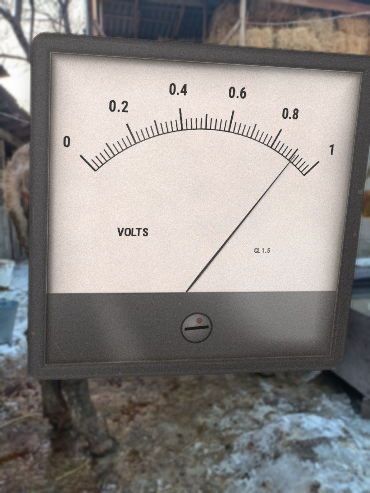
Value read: value=0.9 unit=V
